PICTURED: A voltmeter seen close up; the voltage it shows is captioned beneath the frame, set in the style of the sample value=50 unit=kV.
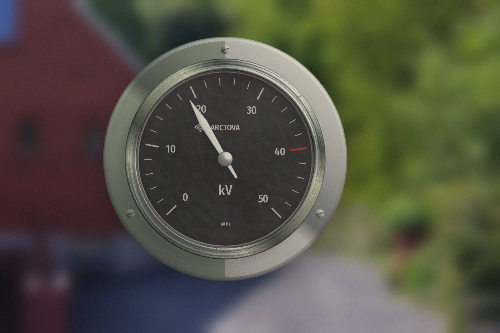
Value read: value=19 unit=kV
